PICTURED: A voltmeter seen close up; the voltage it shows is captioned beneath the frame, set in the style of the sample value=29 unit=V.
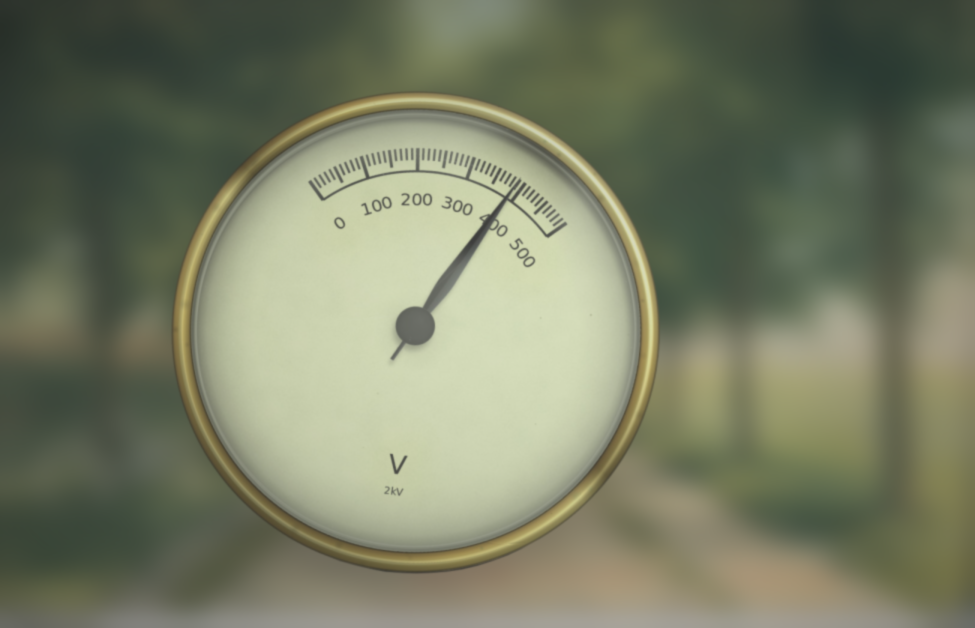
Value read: value=390 unit=V
